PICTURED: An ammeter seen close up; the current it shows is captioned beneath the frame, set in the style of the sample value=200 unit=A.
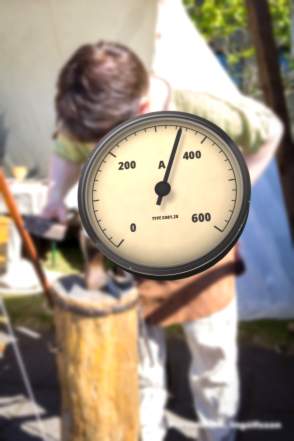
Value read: value=350 unit=A
